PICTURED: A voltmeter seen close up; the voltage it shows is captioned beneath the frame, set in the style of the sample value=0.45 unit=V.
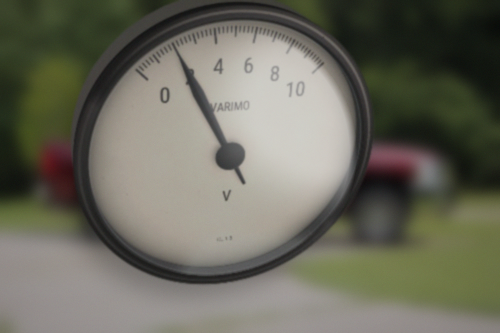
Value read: value=2 unit=V
